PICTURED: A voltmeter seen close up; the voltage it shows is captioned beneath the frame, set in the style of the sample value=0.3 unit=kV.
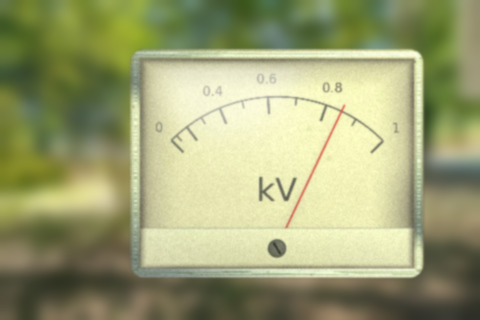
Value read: value=0.85 unit=kV
